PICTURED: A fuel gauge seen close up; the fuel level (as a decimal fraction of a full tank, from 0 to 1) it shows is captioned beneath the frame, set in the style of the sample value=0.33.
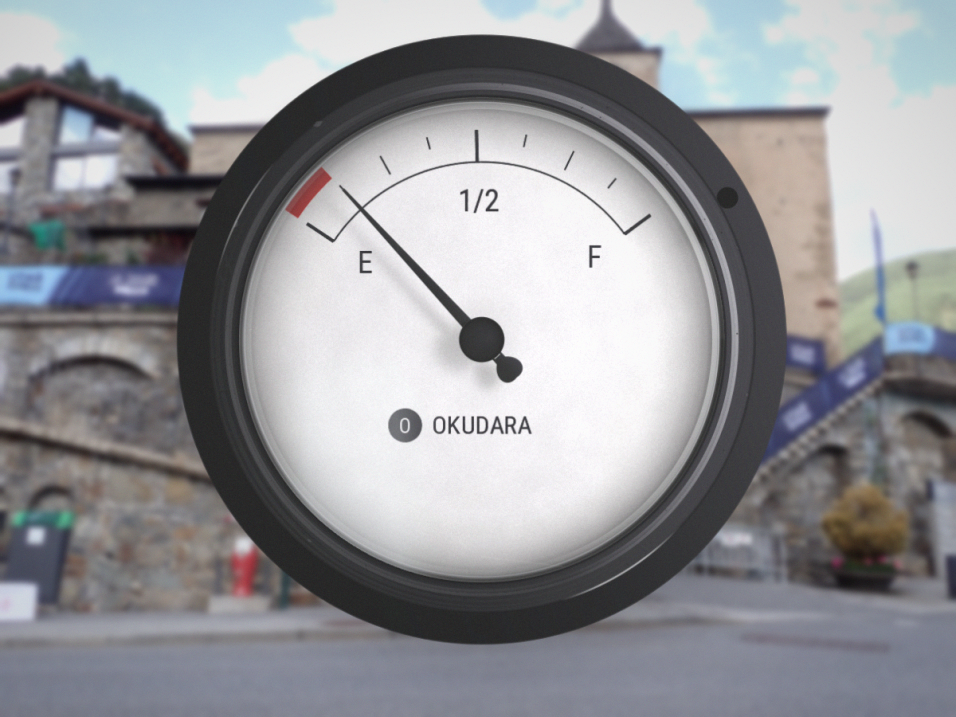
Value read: value=0.125
